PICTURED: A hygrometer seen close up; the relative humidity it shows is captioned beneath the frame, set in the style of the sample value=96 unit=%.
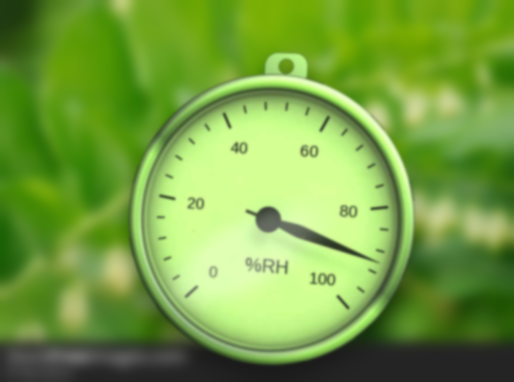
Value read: value=90 unit=%
